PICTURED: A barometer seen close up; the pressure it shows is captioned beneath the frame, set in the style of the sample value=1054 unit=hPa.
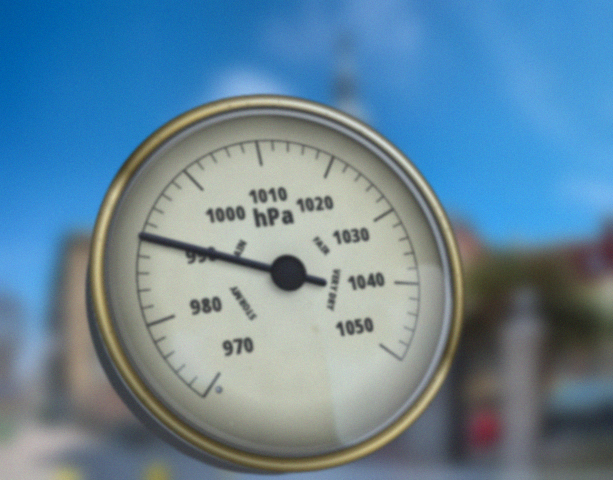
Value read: value=990 unit=hPa
